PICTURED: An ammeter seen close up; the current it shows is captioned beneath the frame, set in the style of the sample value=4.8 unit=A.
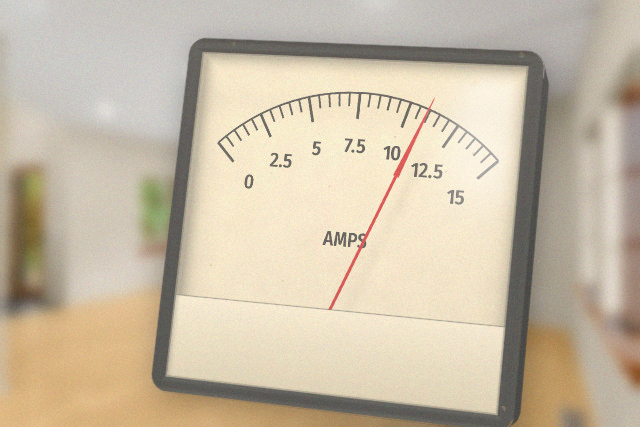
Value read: value=11 unit=A
